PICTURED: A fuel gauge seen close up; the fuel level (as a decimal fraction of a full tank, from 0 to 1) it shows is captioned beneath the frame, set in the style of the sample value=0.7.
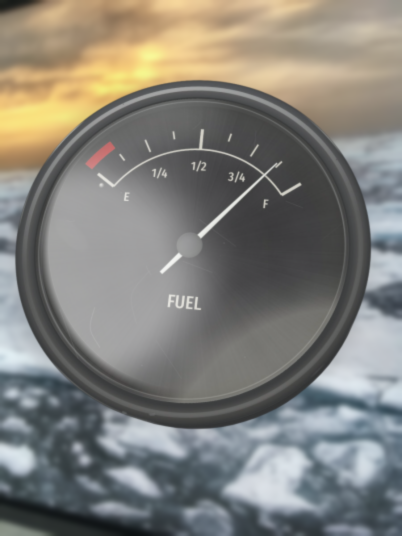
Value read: value=0.875
